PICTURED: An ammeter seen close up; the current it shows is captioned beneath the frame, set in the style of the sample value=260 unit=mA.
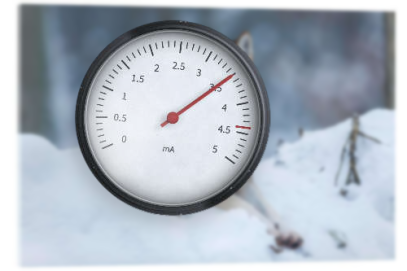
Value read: value=3.5 unit=mA
